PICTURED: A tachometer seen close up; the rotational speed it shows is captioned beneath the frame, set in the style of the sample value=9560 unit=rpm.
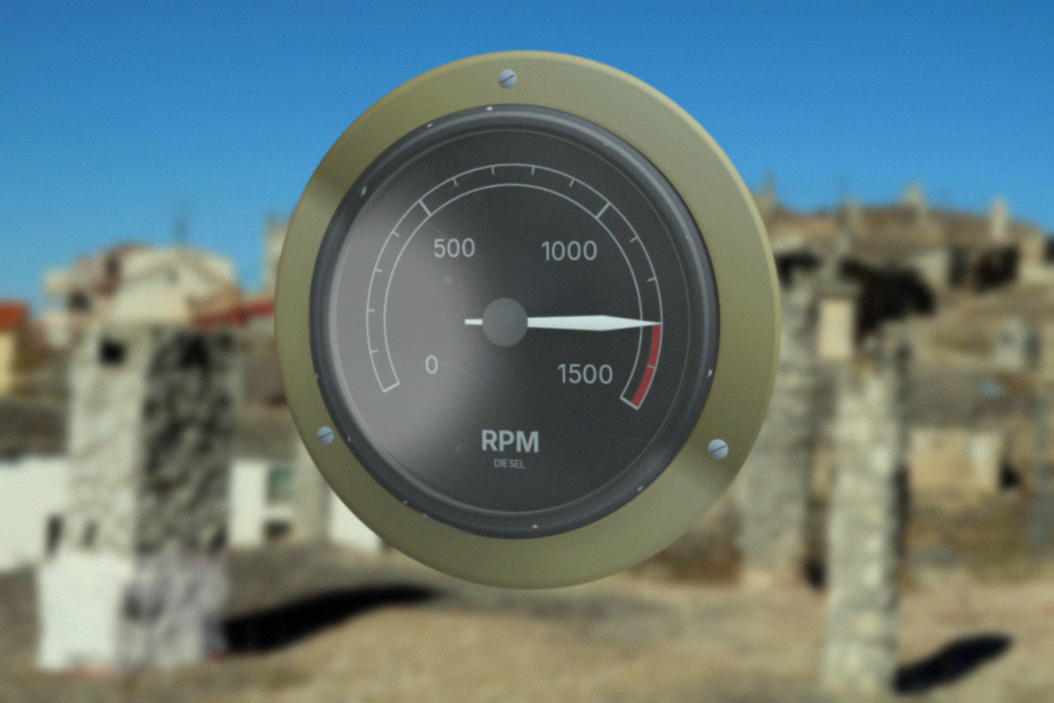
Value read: value=1300 unit=rpm
